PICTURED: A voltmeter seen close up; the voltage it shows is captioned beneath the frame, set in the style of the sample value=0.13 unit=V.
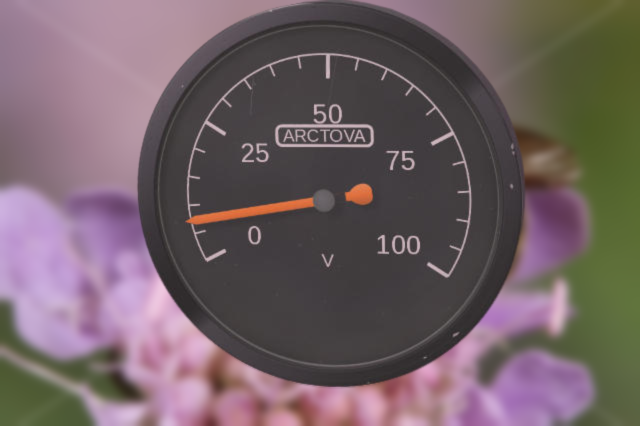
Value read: value=7.5 unit=V
